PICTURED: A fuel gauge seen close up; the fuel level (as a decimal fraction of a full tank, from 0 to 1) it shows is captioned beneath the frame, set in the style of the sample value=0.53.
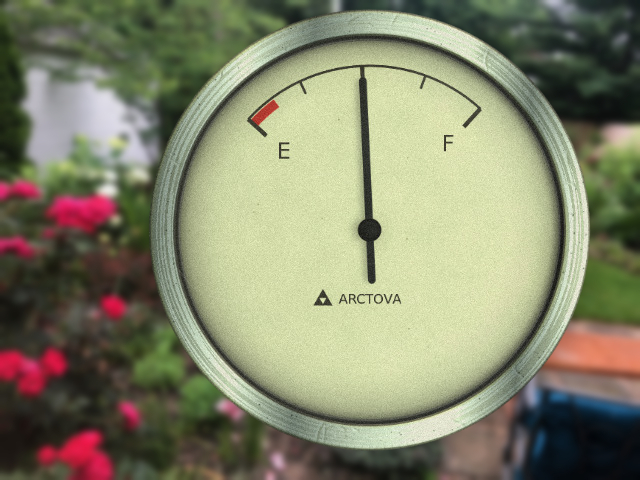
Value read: value=0.5
